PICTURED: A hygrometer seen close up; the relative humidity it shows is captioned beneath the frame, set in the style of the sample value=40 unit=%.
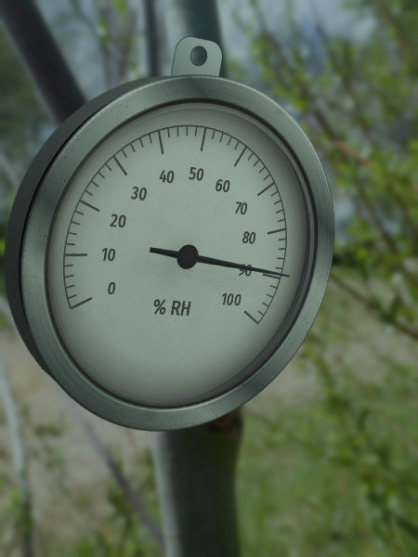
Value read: value=89 unit=%
